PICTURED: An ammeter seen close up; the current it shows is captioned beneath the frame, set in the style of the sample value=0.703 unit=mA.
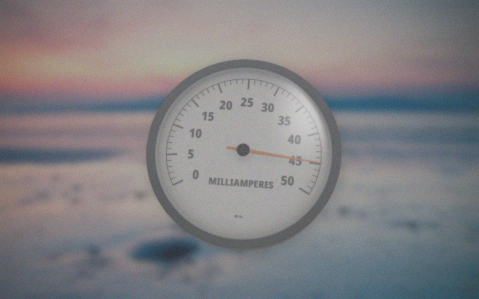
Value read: value=45 unit=mA
